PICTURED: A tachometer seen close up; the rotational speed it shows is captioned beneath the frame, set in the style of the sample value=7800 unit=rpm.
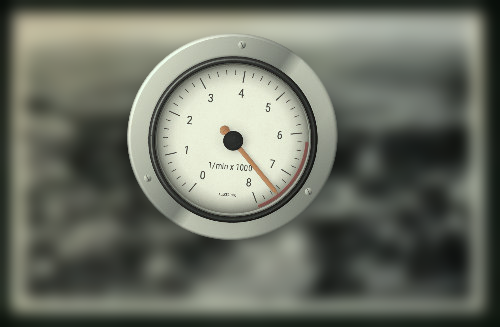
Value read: value=7500 unit=rpm
